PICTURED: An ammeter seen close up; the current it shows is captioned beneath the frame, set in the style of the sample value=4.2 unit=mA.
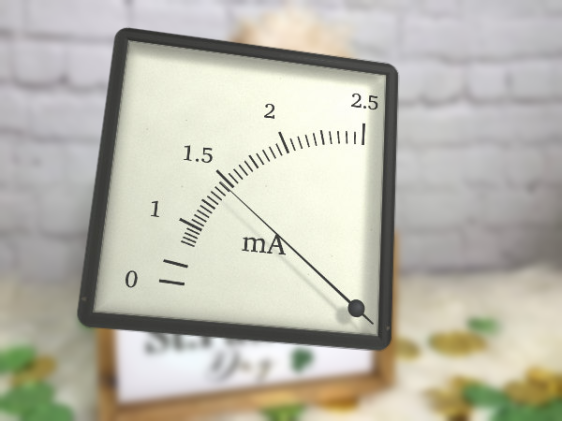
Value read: value=1.45 unit=mA
